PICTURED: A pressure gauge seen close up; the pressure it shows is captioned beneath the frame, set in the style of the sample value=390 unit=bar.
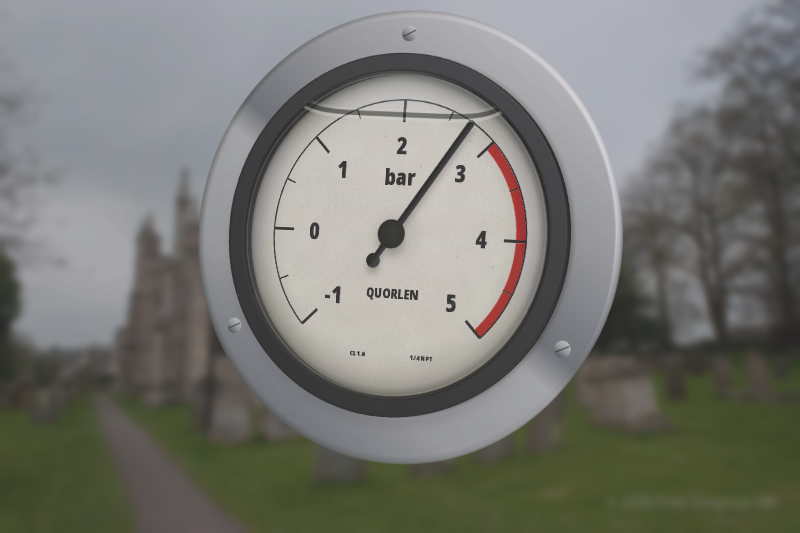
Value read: value=2.75 unit=bar
